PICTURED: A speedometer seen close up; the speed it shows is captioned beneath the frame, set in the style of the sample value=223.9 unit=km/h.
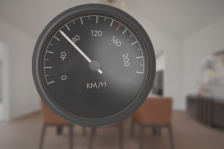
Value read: value=70 unit=km/h
